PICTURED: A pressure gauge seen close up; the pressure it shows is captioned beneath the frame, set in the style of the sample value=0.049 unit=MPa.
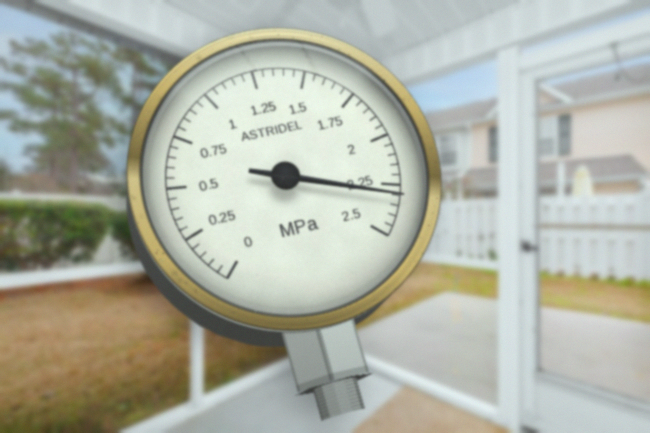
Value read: value=2.3 unit=MPa
